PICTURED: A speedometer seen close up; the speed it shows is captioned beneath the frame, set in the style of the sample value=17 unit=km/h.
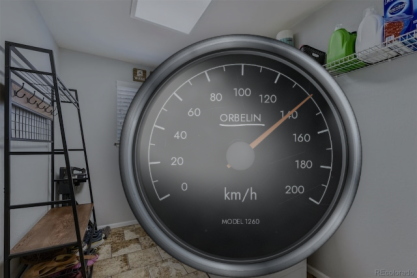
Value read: value=140 unit=km/h
